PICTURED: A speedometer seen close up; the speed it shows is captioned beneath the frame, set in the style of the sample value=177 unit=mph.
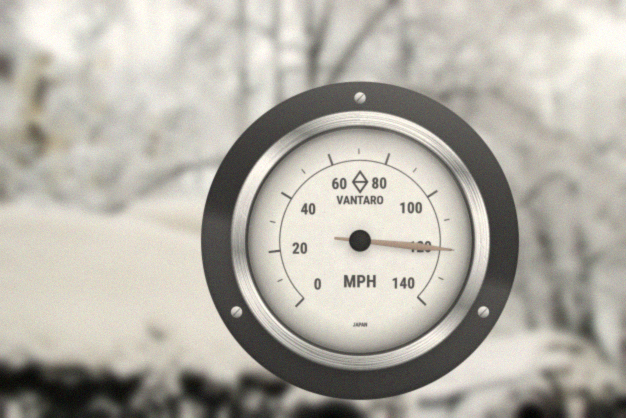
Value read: value=120 unit=mph
